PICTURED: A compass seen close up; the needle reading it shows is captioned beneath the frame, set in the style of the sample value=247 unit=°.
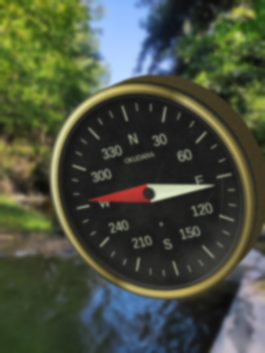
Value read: value=275 unit=°
